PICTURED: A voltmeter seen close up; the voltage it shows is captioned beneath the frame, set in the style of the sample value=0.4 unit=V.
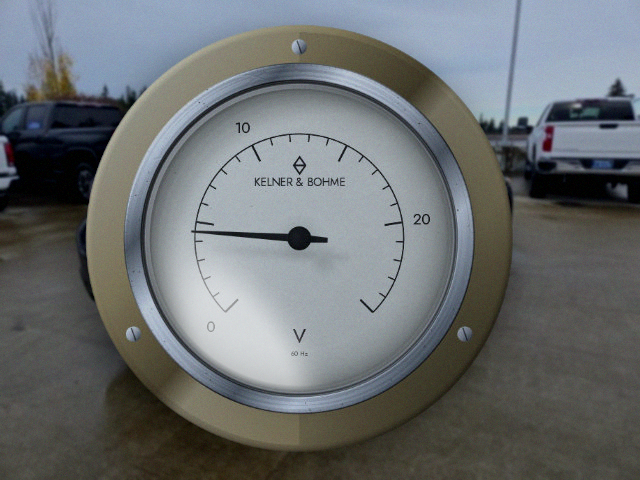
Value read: value=4.5 unit=V
